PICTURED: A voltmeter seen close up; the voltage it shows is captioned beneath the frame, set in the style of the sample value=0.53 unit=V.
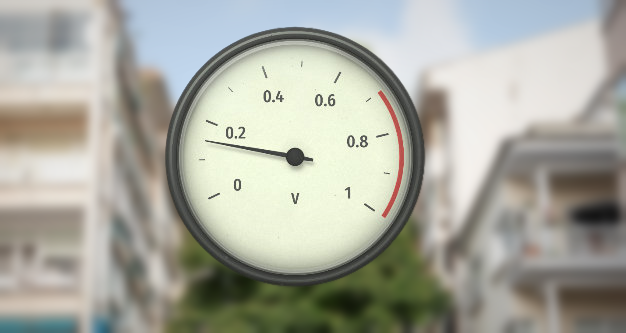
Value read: value=0.15 unit=V
